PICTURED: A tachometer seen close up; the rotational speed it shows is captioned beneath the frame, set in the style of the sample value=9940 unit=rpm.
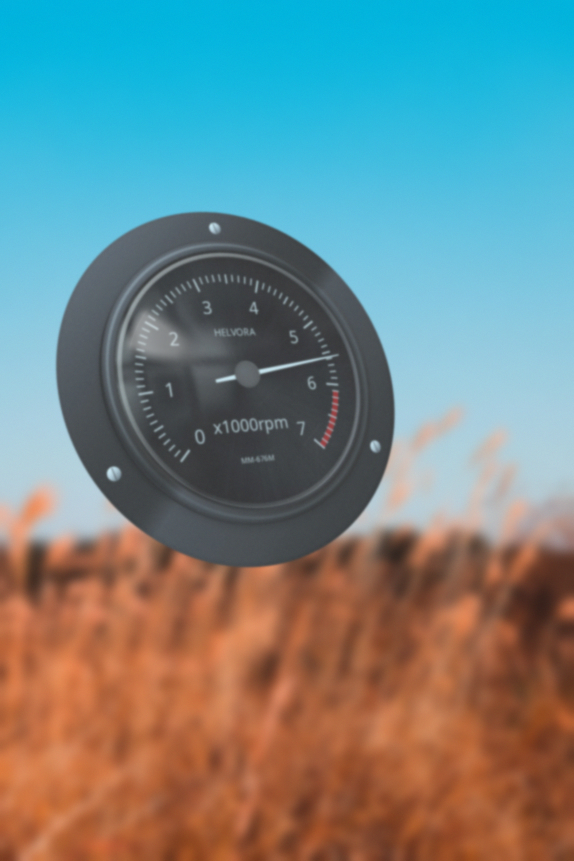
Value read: value=5600 unit=rpm
